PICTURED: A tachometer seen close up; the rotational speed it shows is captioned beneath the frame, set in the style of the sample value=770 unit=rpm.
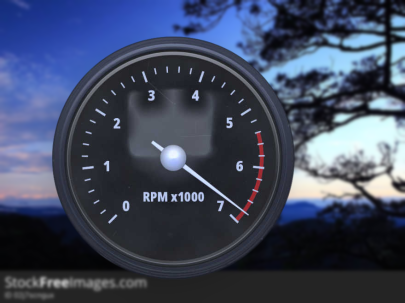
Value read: value=6800 unit=rpm
